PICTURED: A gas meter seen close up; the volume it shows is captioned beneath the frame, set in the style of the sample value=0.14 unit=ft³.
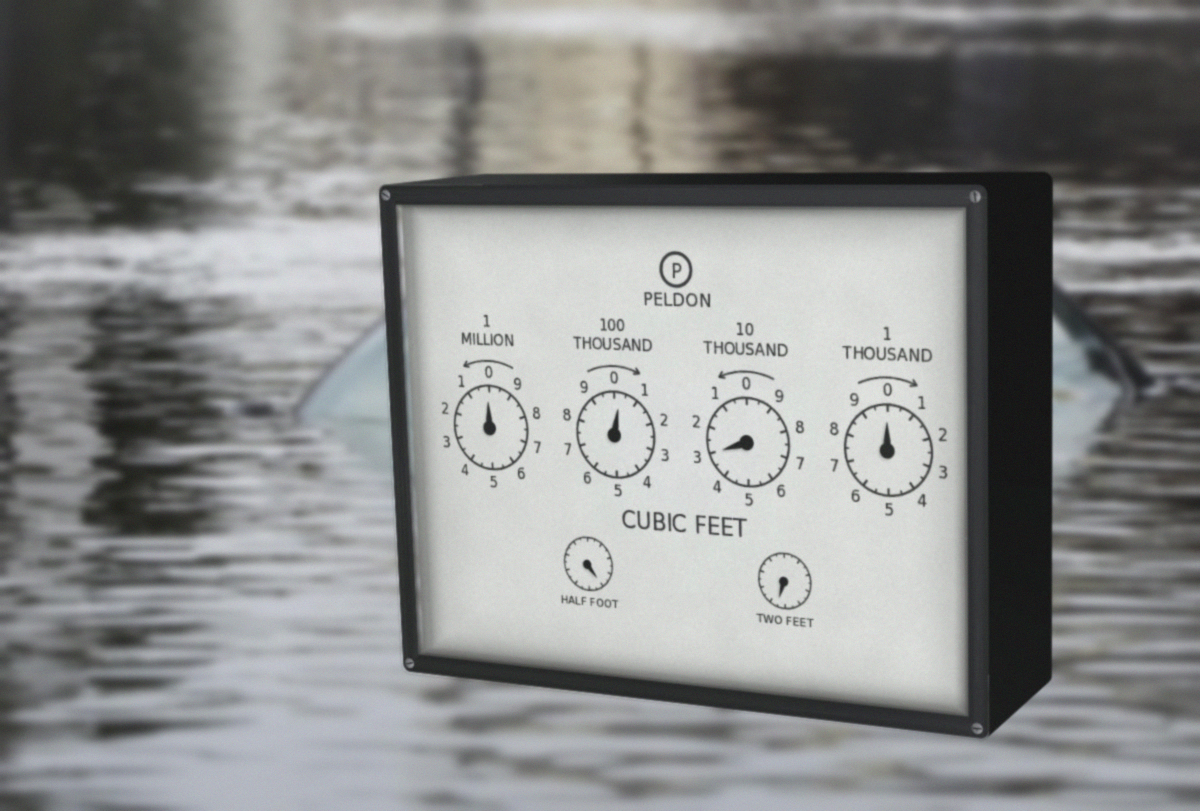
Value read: value=3000 unit=ft³
